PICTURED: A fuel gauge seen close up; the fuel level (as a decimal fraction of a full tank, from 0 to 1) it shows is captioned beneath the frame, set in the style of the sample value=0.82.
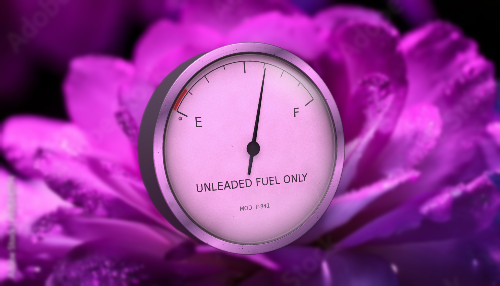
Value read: value=0.625
